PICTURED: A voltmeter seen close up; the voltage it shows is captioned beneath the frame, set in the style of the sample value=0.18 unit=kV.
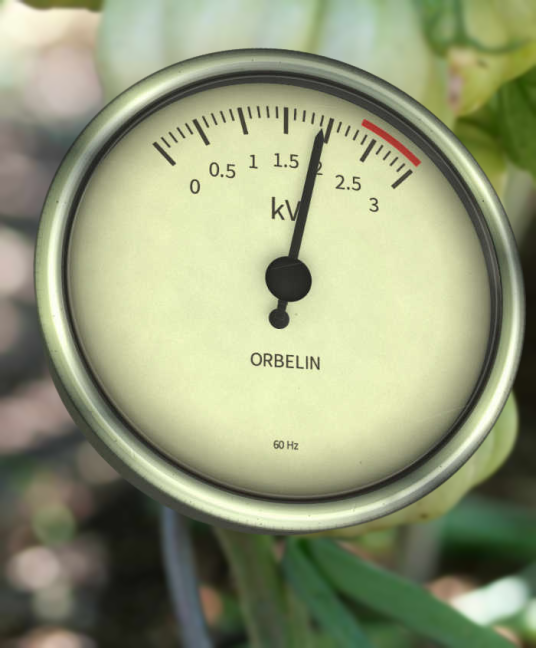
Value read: value=1.9 unit=kV
